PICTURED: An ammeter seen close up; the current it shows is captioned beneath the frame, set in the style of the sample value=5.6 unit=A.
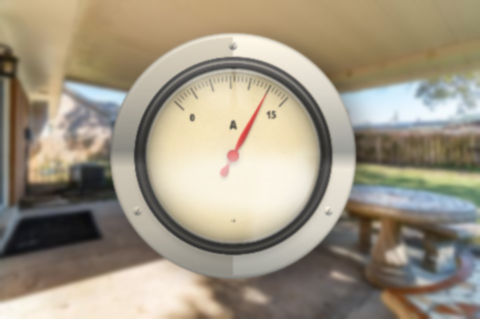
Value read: value=12.5 unit=A
